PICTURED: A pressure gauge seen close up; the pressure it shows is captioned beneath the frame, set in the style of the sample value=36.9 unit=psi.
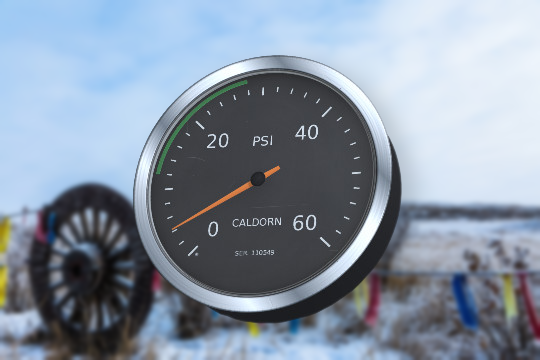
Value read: value=4 unit=psi
